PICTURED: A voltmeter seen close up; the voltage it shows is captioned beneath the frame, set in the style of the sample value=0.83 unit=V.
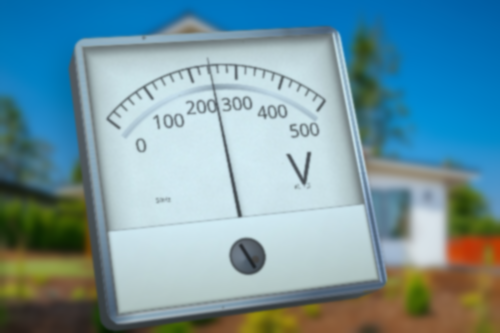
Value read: value=240 unit=V
